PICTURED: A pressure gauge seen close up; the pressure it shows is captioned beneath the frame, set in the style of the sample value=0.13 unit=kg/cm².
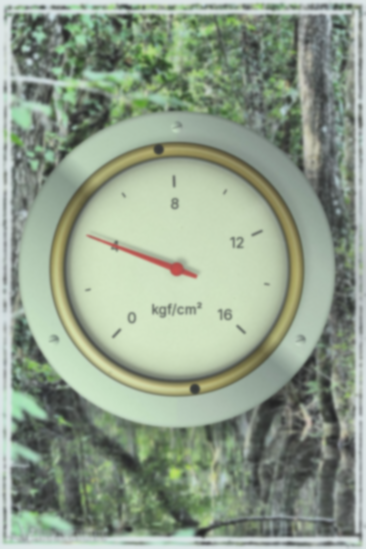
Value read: value=4 unit=kg/cm²
